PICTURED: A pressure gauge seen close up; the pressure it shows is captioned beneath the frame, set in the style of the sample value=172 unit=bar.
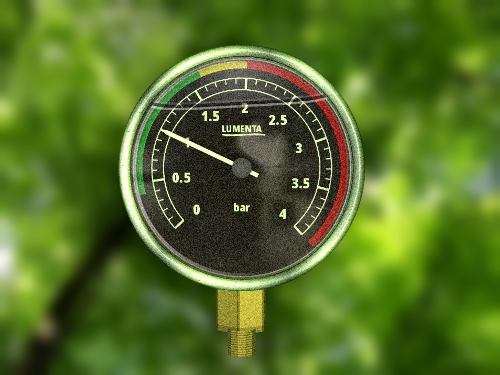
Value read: value=1 unit=bar
